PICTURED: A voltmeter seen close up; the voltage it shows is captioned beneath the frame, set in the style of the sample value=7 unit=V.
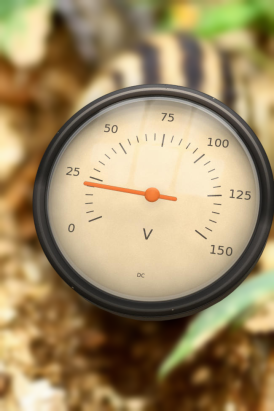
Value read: value=20 unit=V
